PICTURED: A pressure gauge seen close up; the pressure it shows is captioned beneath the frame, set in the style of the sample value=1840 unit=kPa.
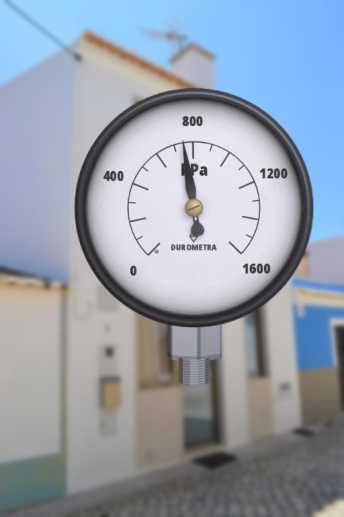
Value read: value=750 unit=kPa
